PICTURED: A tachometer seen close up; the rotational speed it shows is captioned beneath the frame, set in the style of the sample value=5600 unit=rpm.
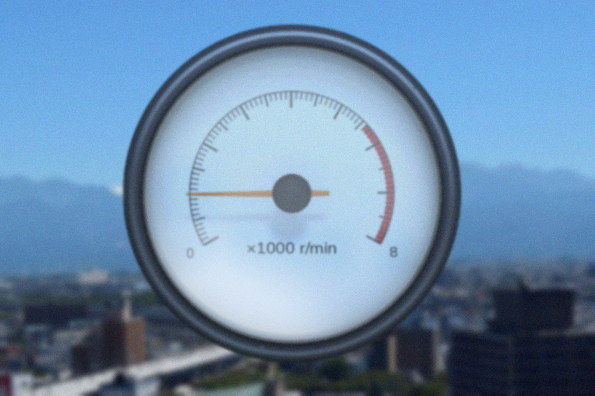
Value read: value=1000 unit=rpm
